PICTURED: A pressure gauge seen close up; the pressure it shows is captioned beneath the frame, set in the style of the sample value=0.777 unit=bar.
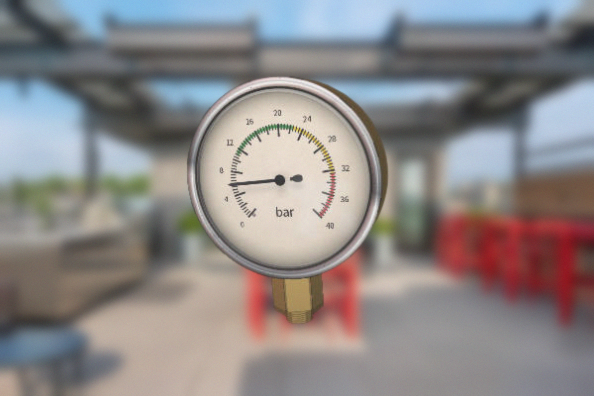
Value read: value=6 unit=bar
